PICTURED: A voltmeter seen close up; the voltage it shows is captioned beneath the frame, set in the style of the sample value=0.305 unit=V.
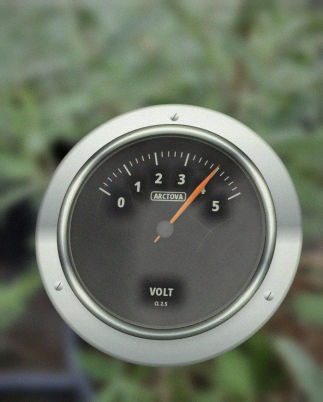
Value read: value=4 unit=V
